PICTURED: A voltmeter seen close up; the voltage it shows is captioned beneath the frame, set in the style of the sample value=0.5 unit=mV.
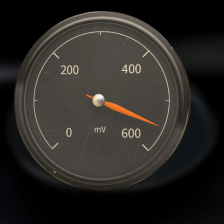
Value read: value=550 unit=mV
